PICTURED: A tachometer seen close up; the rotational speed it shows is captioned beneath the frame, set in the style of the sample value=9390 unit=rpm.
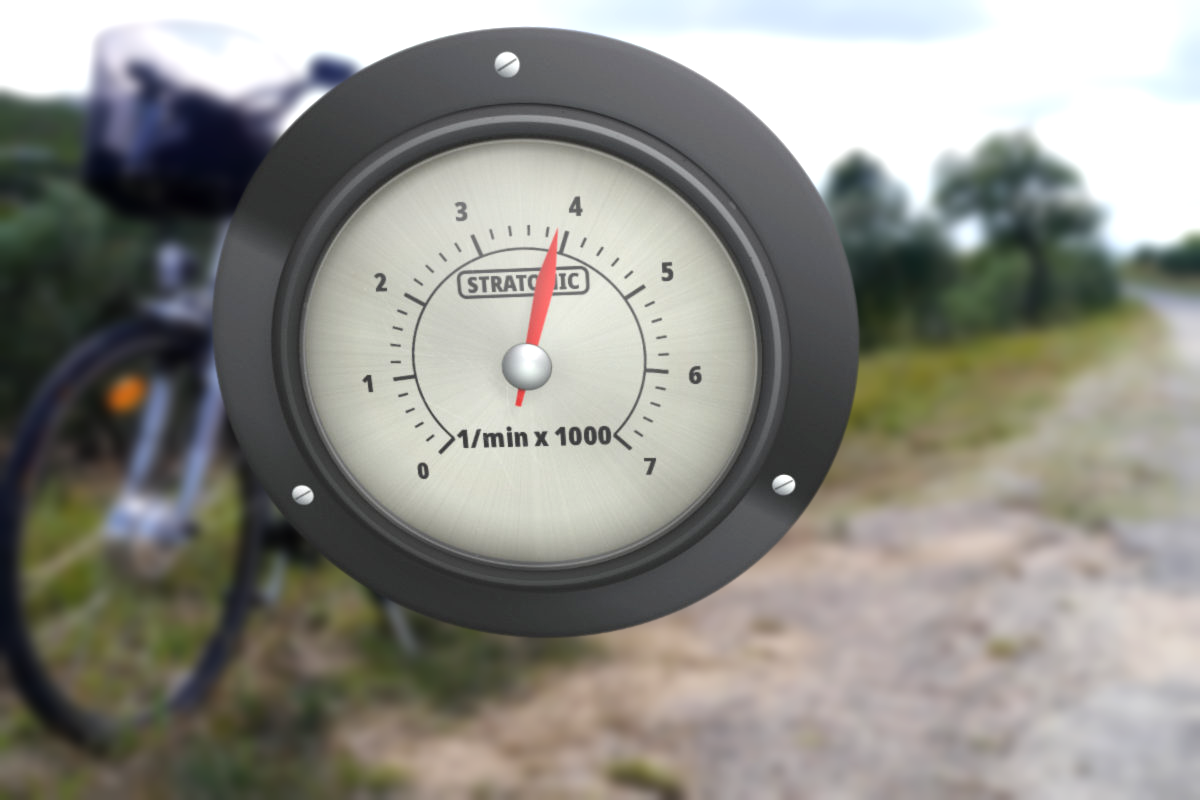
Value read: value=3900 unit=rpm
